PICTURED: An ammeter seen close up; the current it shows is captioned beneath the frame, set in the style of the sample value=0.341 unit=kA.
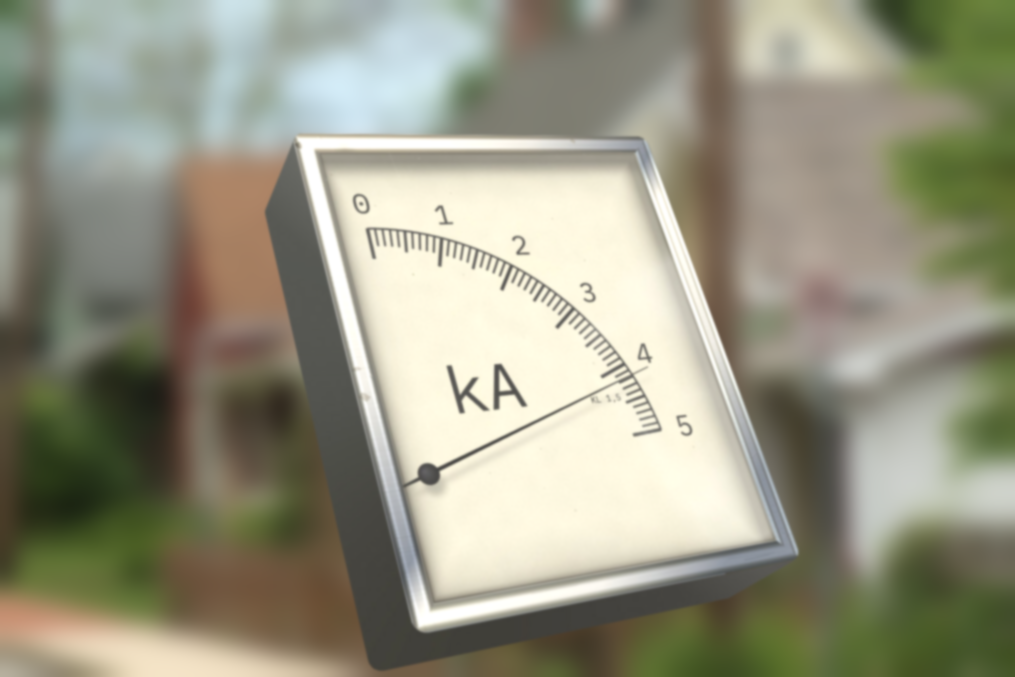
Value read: value=4.2 unit=kA
